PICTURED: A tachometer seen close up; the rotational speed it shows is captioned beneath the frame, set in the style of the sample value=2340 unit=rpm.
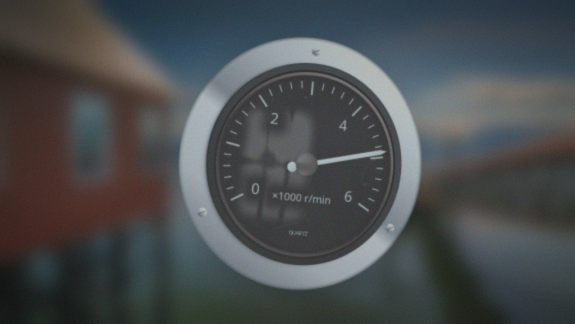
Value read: value=4900 unit=rpm
